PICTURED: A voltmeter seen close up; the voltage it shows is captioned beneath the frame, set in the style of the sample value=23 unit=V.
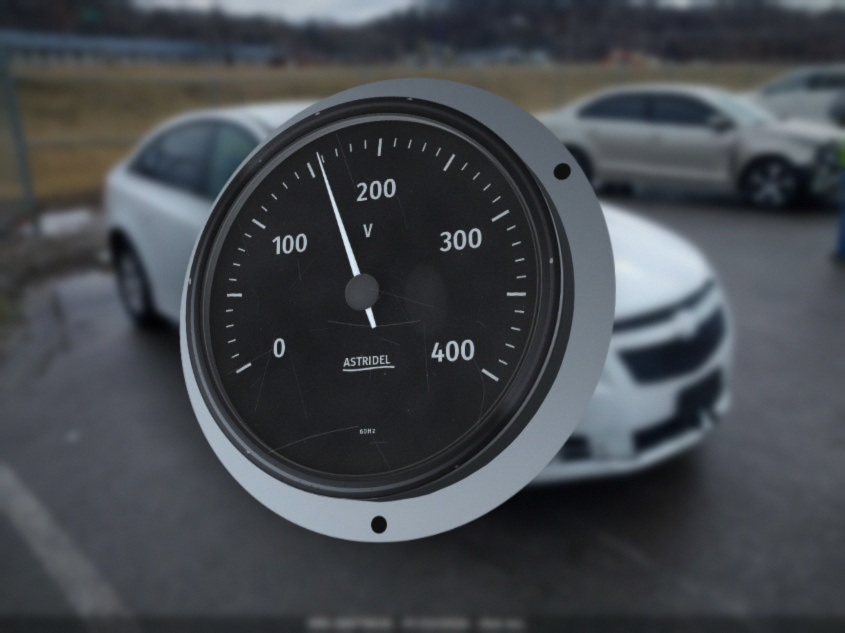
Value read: value=160 unit=V
